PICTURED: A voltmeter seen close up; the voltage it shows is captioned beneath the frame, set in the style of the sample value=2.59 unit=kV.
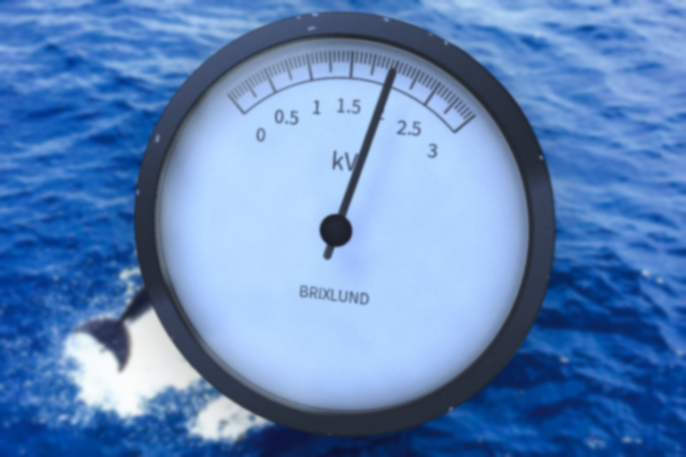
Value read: value=2 unit=kV
